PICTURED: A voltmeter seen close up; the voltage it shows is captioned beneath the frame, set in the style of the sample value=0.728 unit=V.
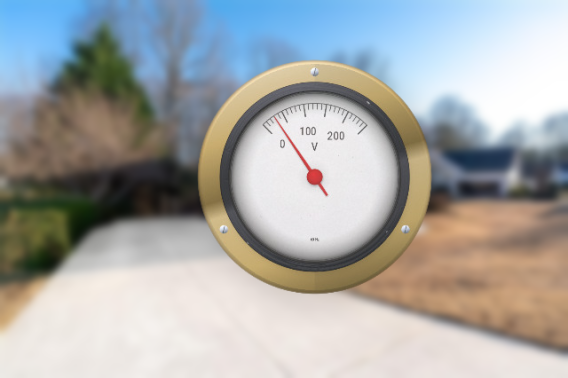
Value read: value=30 unit=V
